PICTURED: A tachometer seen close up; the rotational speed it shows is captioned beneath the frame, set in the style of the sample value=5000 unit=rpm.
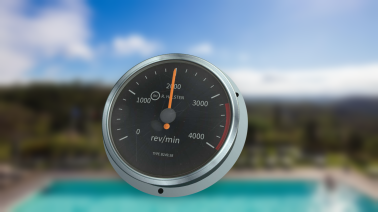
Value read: value=2000 unit=rpm
